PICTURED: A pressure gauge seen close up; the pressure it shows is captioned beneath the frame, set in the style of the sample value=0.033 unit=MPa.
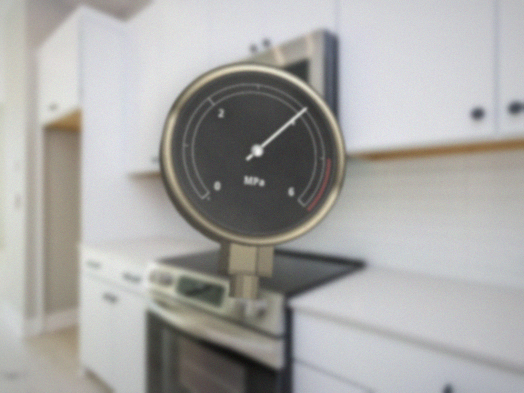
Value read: value=4 unit=MPa
